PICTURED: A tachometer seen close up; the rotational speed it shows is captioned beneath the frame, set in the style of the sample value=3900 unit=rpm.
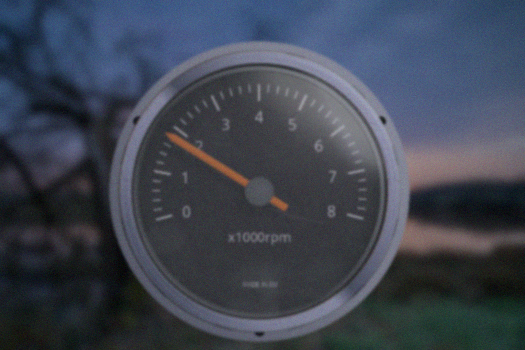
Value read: value=1800 unit=rpm
